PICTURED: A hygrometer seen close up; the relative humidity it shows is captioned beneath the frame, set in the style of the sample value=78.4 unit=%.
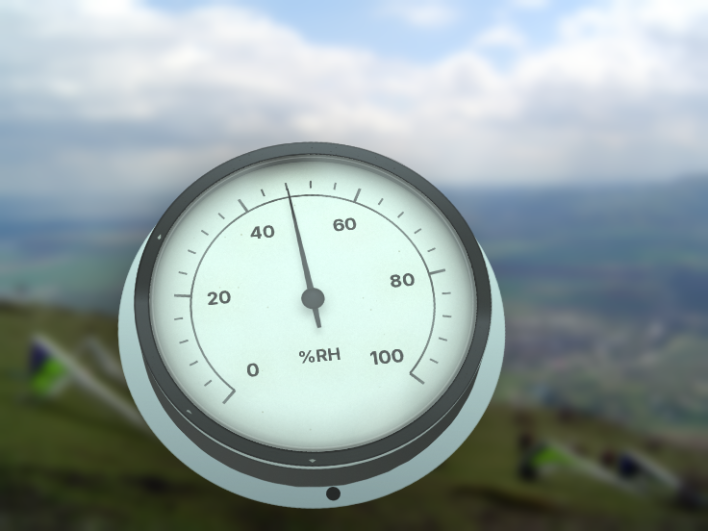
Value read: value=48 unit=%
